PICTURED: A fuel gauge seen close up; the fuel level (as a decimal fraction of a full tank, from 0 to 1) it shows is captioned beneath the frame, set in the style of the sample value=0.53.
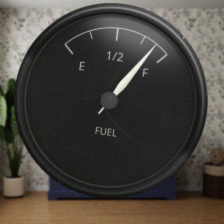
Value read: value=0.875
